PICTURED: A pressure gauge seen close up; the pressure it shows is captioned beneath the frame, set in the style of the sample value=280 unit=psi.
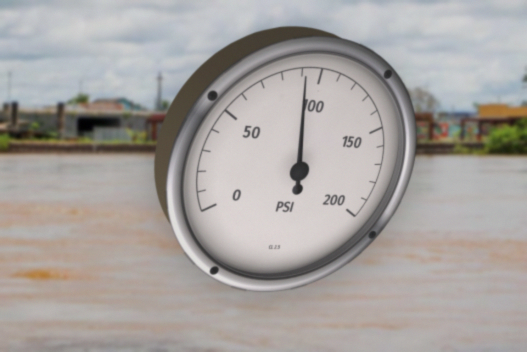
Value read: value=90 unit=psi
